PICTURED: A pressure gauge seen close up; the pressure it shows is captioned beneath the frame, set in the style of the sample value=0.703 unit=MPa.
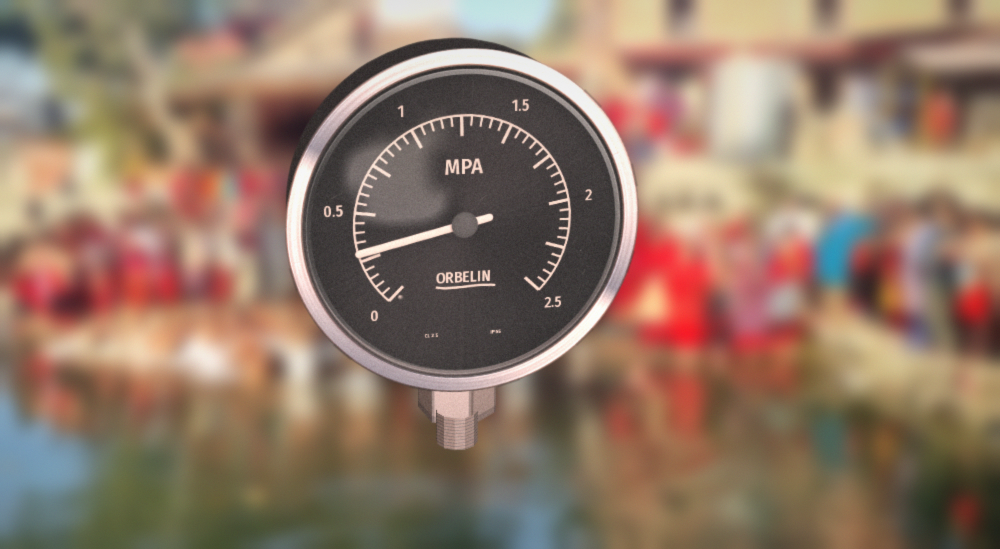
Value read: value=0.3 unit=MPa
